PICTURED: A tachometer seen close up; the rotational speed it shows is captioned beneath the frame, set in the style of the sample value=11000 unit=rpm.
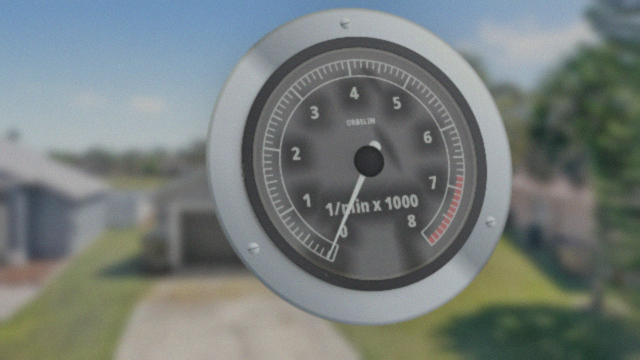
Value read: value=100 unit=rpm
